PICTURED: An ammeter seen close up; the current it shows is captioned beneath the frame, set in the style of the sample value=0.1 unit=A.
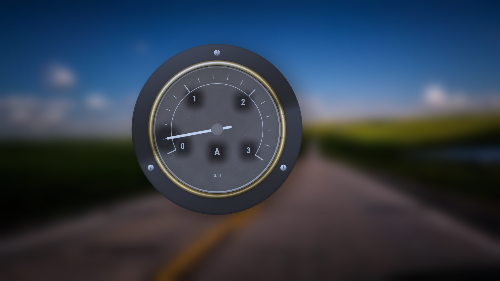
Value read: value=0.2 unit=A
